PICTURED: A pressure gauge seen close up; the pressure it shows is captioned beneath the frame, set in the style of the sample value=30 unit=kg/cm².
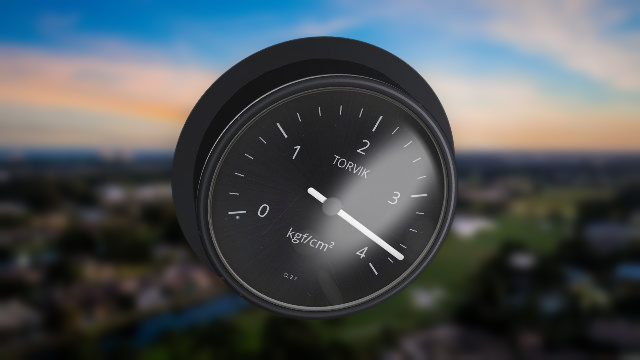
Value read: value=3.7 unit=kg/cm²
